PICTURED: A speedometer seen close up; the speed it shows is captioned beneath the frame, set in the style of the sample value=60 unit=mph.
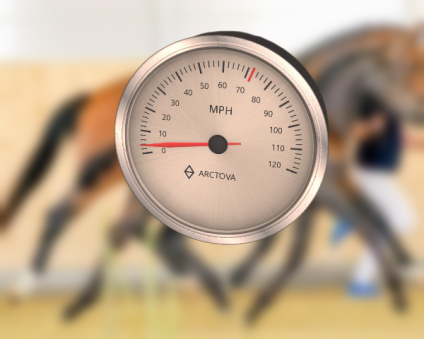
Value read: value=4 unit=mph
